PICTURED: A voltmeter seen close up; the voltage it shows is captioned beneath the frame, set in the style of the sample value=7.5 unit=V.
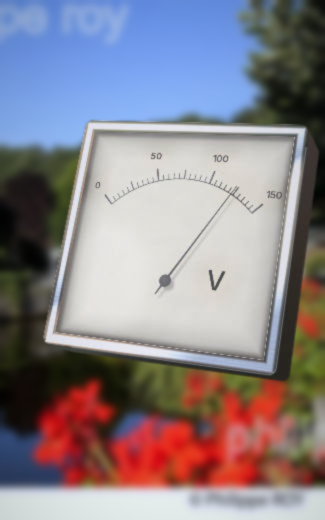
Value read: value=125 unit=V
